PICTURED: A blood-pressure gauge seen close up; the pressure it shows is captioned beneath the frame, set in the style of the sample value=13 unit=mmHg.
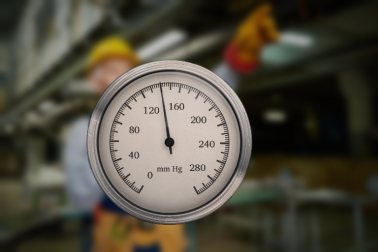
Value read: value=140 unit=mmHg
